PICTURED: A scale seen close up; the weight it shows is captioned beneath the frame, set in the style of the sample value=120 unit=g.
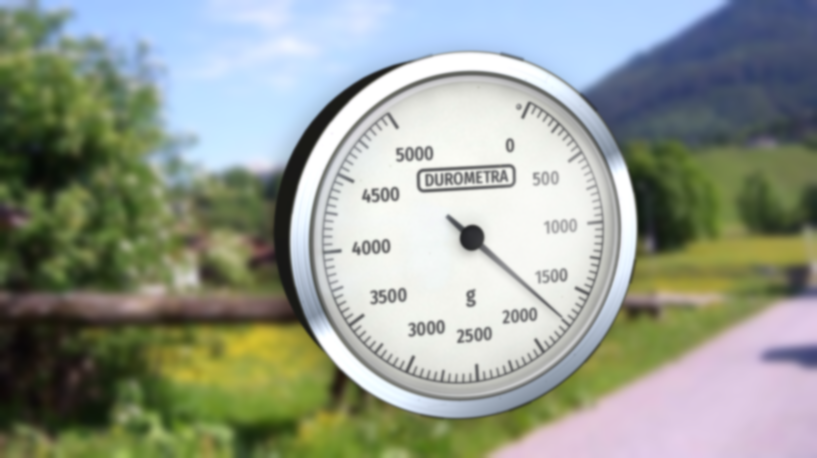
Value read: value=1750 unit=g
